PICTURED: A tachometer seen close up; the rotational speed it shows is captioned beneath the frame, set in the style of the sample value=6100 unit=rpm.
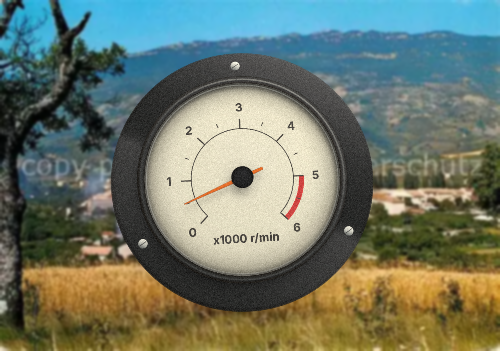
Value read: value=500 unit=rpm
